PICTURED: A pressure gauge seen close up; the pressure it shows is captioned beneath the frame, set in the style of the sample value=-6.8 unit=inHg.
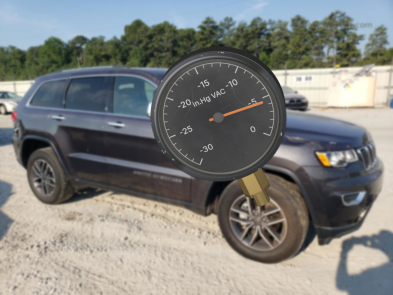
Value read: value=-4.5 unit=inHg
